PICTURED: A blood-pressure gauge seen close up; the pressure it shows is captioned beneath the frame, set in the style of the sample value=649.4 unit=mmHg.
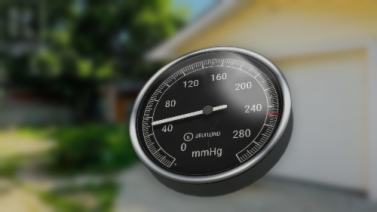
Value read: value=50 unit=mmHg
